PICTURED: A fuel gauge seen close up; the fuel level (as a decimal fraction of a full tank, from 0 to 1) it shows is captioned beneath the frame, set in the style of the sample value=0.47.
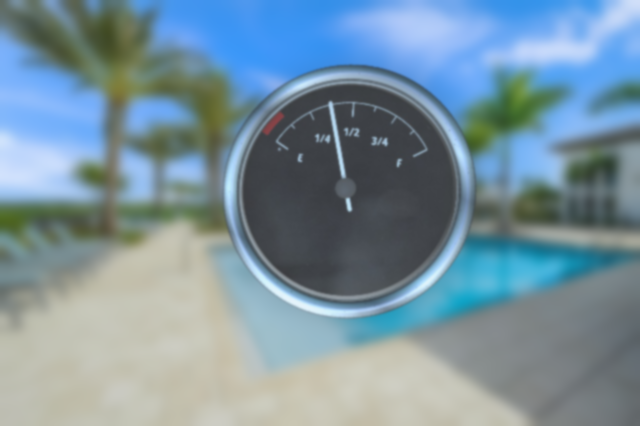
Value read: value=0.375
